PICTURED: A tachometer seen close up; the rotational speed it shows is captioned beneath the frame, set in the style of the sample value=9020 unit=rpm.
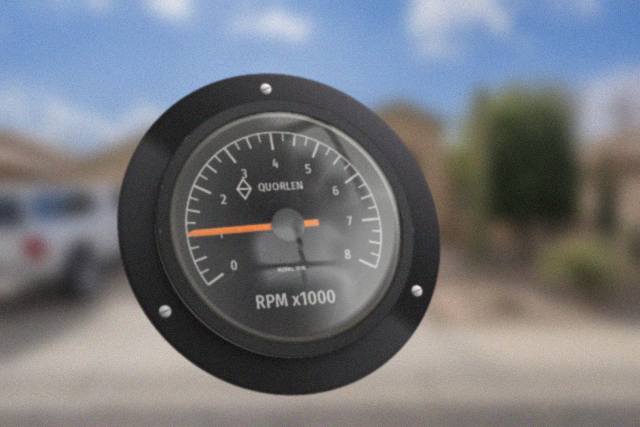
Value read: value=1000 unit=rpm
